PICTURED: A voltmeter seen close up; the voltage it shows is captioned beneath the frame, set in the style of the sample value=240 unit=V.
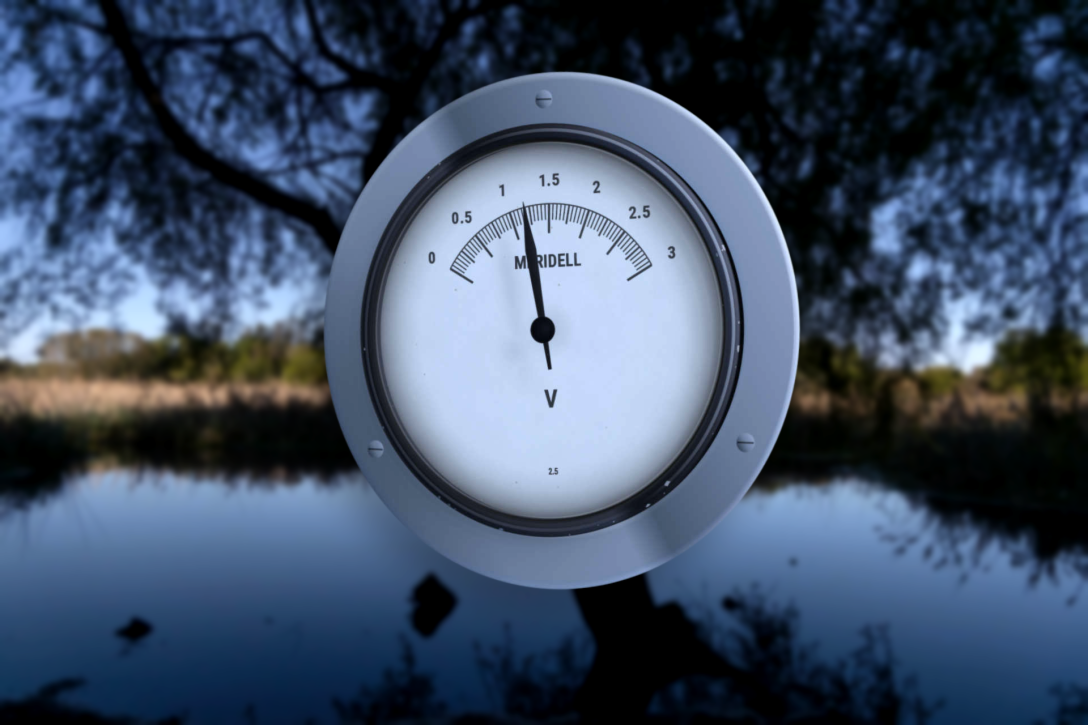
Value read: value=1.25 unit=V
